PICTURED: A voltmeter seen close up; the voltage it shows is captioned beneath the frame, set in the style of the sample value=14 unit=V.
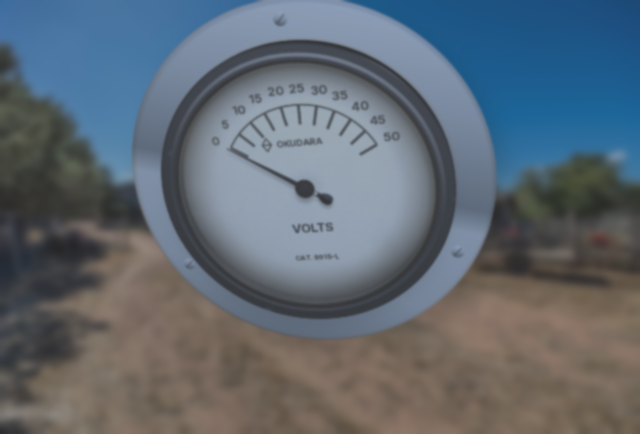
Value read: value=0 unit=V
